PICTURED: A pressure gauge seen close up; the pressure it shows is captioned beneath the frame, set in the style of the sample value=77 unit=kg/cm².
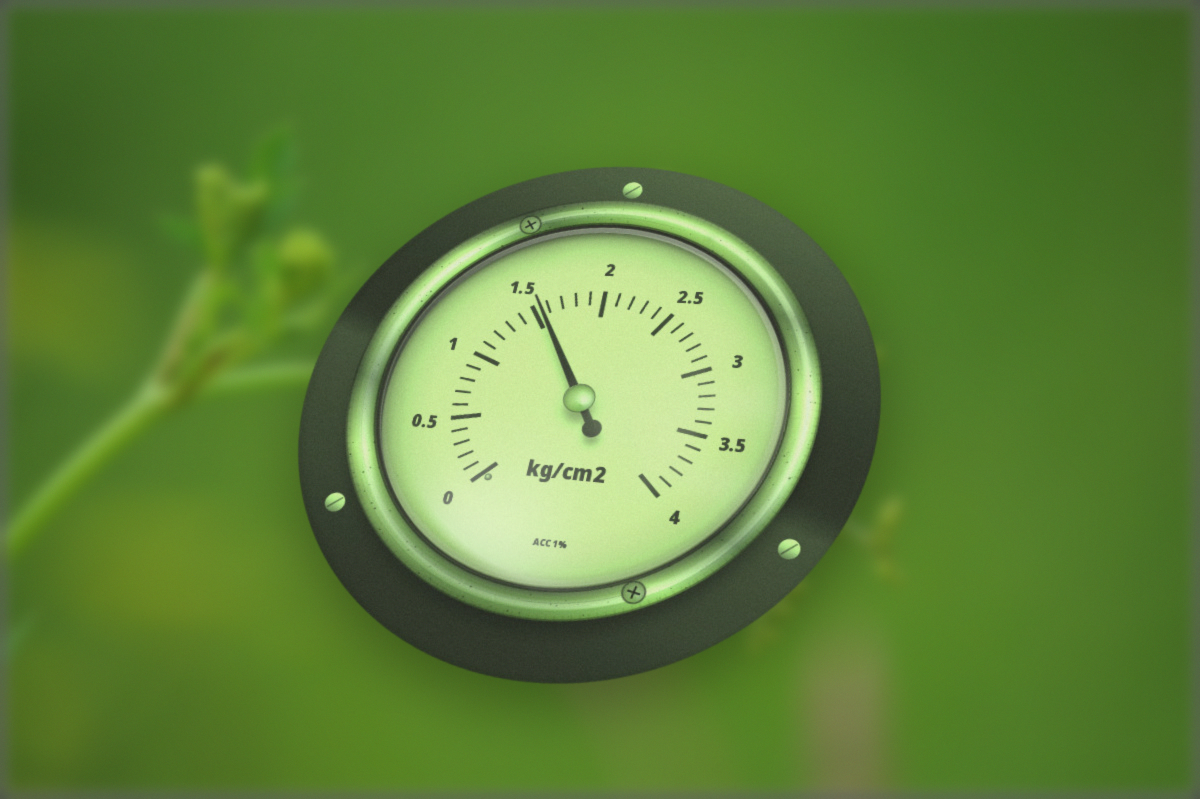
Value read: value=1.55 unit=kg/cm²
